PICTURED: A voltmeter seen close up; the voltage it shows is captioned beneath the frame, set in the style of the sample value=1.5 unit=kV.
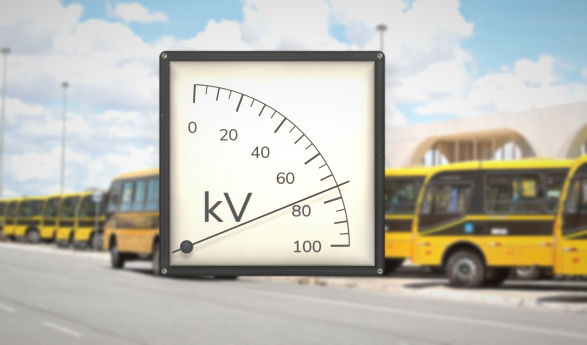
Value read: value=75 unit=kV
